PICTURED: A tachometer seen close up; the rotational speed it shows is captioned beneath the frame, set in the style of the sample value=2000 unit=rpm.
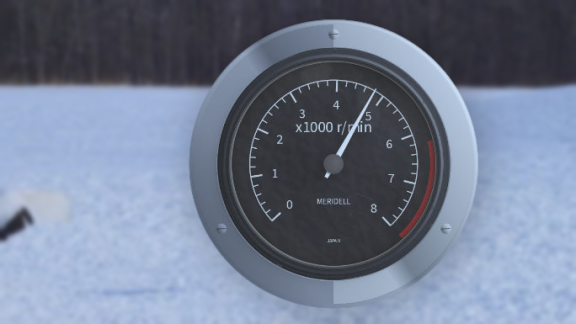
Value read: value=4800 unit=rpm
